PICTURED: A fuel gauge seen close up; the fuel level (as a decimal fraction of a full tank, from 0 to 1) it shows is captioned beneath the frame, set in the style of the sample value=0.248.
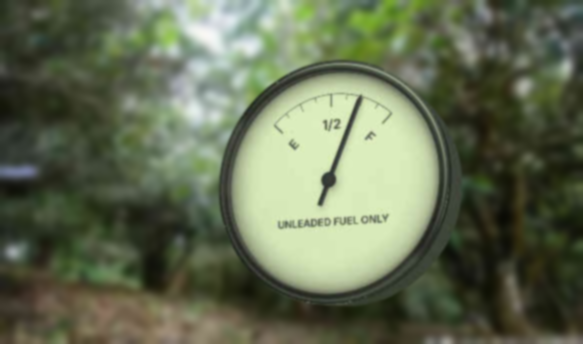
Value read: value=0.75
